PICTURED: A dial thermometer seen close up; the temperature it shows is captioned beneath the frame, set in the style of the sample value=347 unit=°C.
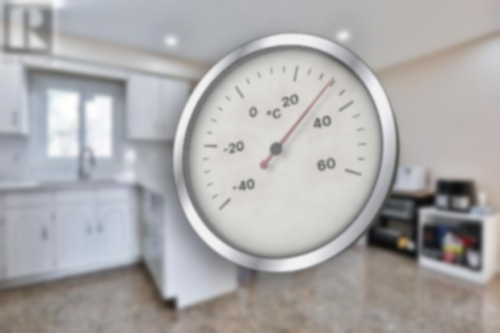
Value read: value=32 unit=°C
